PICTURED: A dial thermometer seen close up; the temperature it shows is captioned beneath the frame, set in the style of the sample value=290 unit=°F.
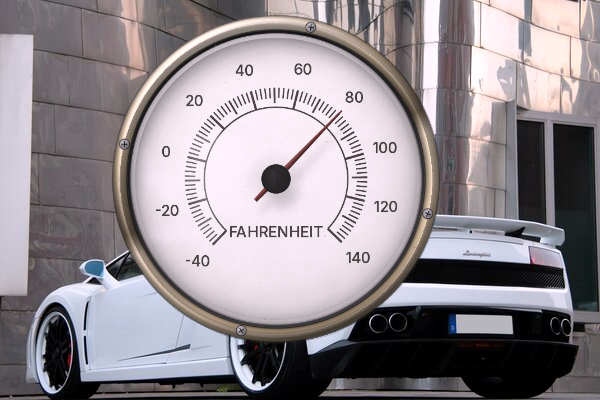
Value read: value=80 unit=°F
